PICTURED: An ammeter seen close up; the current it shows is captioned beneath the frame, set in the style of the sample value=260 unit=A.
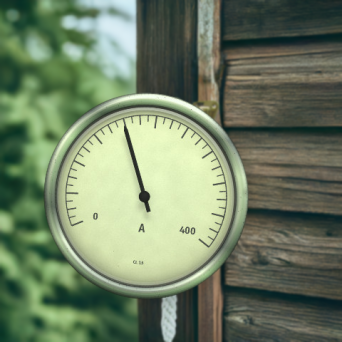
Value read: value=160 unit=A
